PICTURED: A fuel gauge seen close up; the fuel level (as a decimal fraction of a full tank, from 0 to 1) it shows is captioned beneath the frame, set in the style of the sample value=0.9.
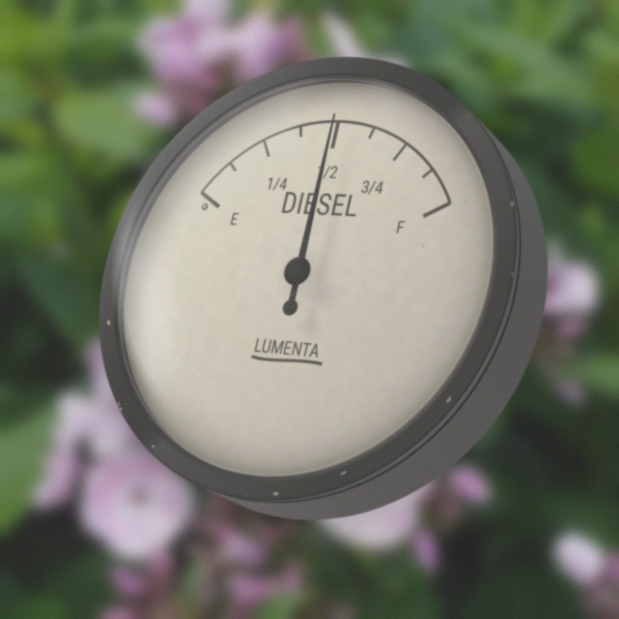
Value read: value=0.5
